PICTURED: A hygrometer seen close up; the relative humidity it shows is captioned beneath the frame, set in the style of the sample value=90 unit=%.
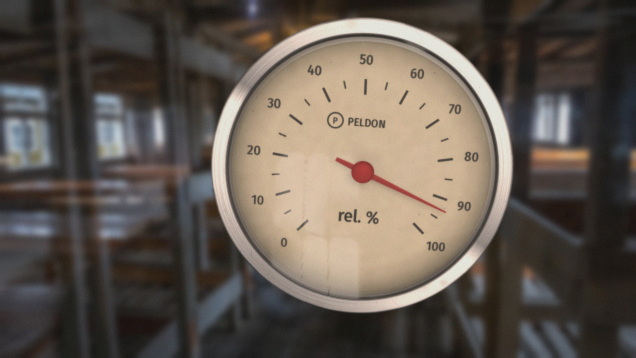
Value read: value=92.5 unit=%
